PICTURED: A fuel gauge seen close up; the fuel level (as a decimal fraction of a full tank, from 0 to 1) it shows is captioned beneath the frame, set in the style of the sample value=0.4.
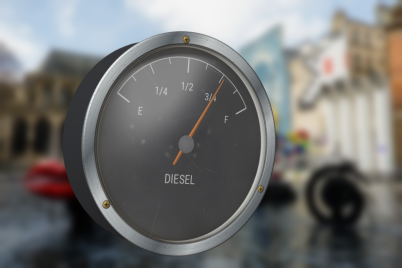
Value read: value=0.75
